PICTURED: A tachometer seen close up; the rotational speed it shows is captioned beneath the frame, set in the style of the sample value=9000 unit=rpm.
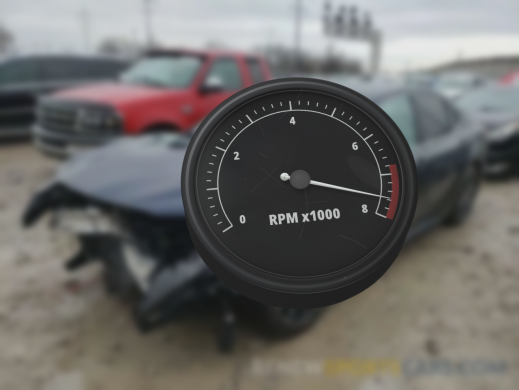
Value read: value=7600 unit=rpm
